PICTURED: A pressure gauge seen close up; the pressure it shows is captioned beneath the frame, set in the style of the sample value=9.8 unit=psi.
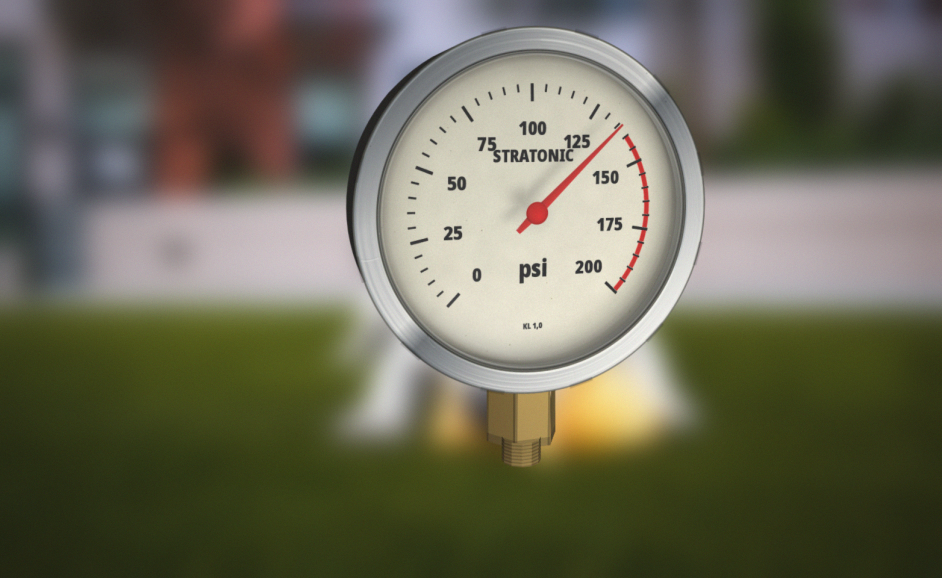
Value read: value=135 unit=psi
